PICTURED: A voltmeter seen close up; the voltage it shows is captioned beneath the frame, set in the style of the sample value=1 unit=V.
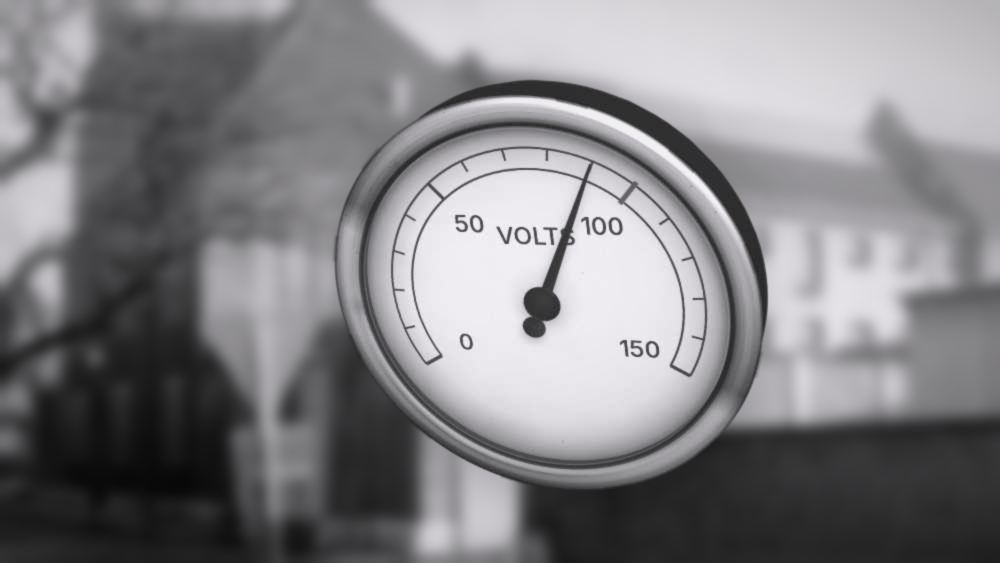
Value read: value=90 unit=V
